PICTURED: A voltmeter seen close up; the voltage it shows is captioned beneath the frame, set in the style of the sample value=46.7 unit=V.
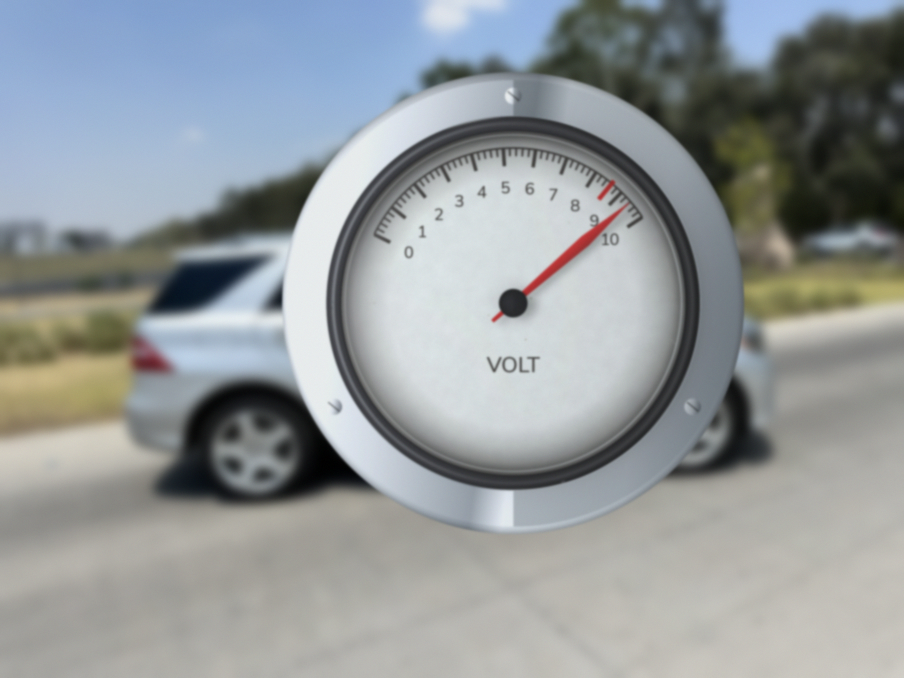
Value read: value=9.4 unit=V
